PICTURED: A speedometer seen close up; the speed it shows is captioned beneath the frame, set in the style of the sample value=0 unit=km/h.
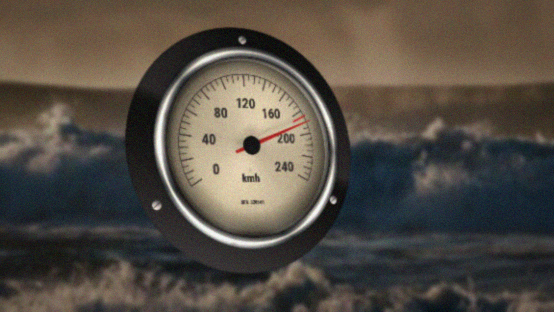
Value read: value=190 unit=km/h
